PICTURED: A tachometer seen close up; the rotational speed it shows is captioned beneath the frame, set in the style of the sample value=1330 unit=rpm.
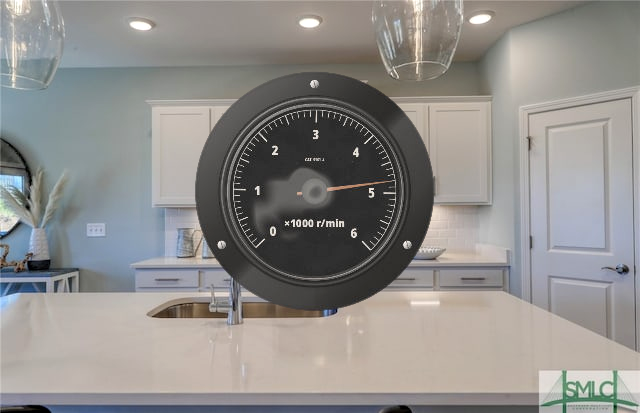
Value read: value=4800 unit=rpm
